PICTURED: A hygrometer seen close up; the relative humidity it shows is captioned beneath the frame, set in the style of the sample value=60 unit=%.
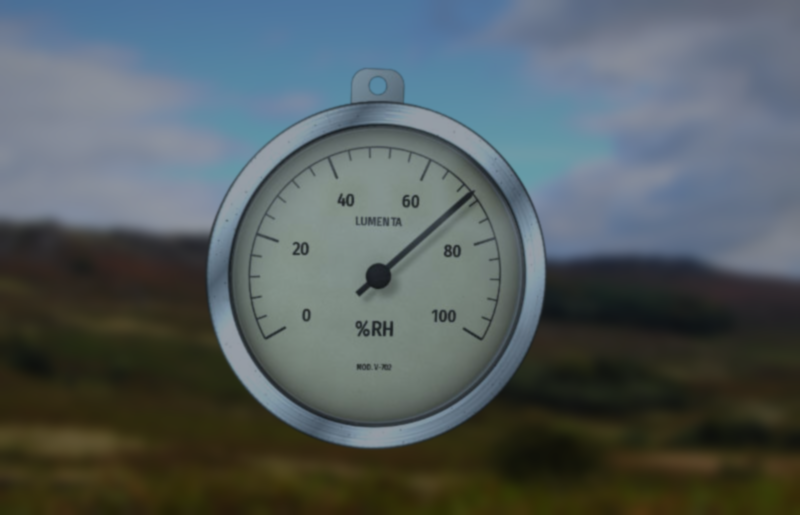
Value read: value=70 unit=%
